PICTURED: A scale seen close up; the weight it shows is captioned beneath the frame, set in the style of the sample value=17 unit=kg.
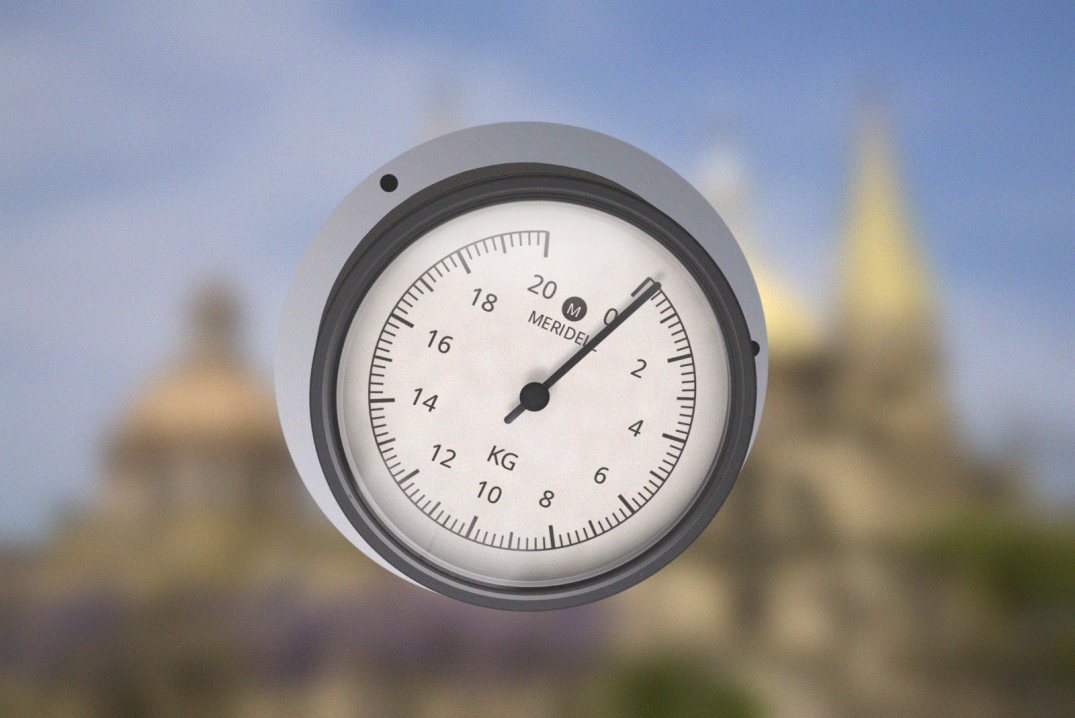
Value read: value=0.2 unit=kg
